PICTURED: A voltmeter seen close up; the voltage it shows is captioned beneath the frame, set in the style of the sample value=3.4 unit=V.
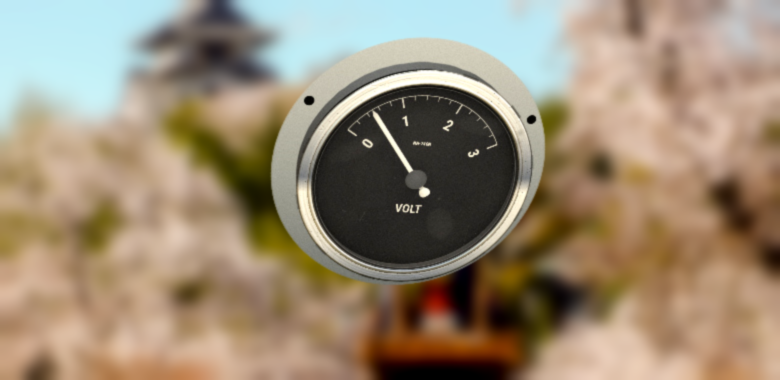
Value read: value=0.5 unit=V
